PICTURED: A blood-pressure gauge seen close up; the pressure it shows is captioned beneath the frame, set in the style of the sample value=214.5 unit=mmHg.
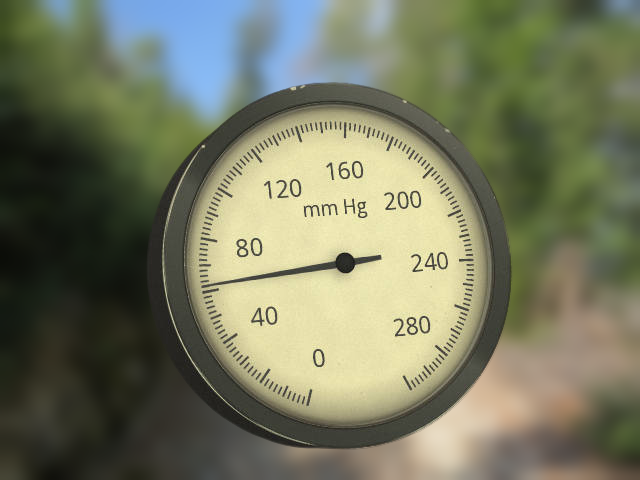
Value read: value=62 unit=mmHg
